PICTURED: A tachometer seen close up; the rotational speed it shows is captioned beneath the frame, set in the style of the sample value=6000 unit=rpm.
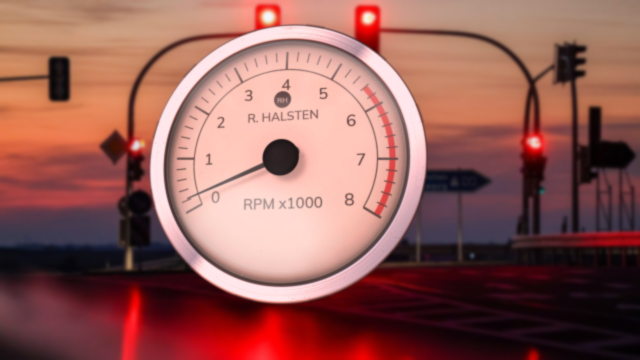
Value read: value=200 unit=rpm
